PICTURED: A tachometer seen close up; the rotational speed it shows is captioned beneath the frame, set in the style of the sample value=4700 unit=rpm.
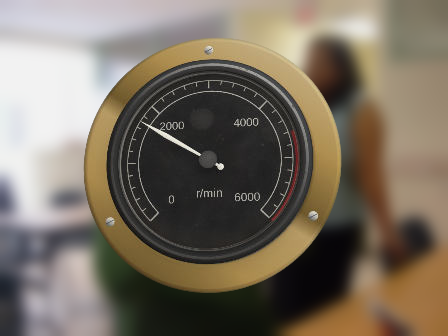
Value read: value=1700 unit=rpm
